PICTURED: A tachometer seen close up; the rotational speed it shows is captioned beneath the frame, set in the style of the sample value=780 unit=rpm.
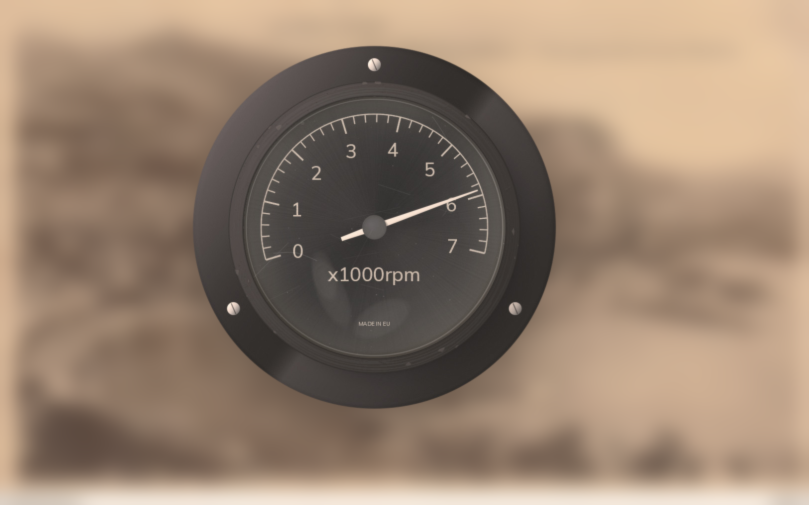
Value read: value=5900 unit=rpm
